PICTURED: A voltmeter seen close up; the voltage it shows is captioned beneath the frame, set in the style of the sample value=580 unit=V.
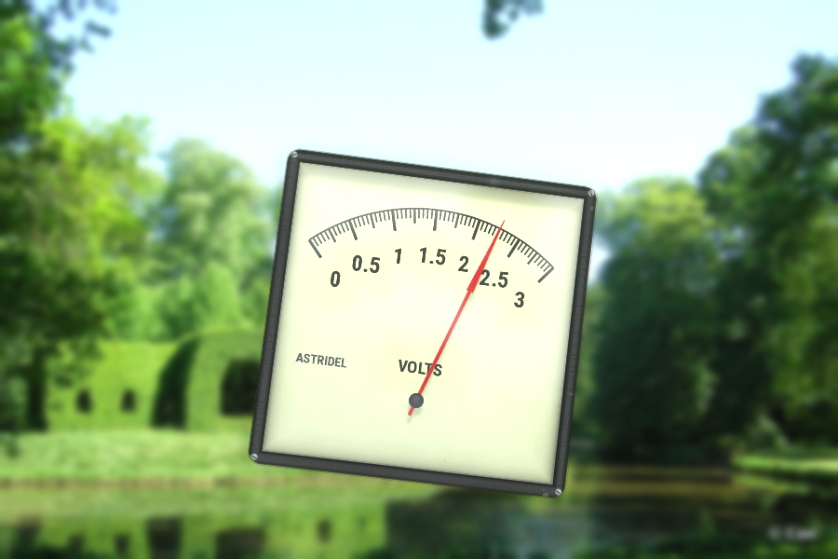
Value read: value=2.25 unit=V
